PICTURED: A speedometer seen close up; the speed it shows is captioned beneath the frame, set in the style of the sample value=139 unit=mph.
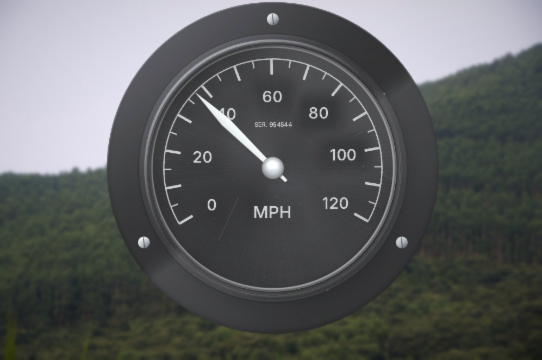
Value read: value=37.5 unit=mph
